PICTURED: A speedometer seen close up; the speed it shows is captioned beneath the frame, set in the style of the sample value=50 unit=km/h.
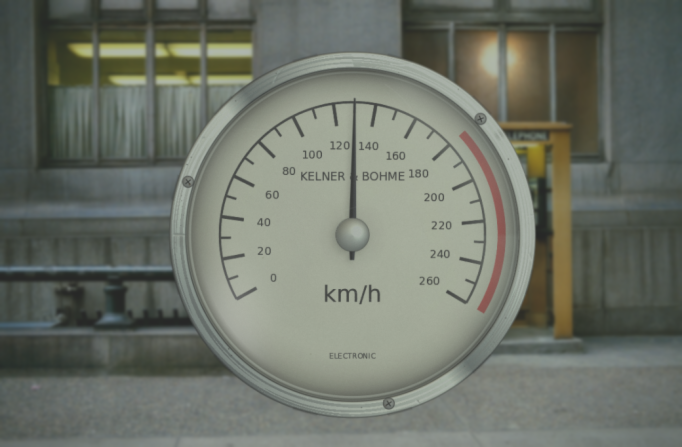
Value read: value=130 unit=km/h
